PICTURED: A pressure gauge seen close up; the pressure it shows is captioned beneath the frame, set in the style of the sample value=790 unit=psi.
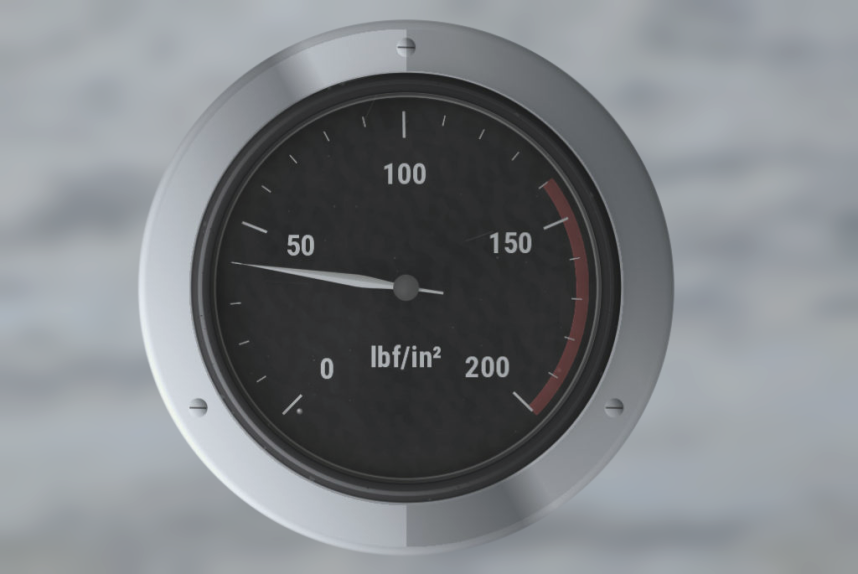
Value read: value=40 unit=psi
